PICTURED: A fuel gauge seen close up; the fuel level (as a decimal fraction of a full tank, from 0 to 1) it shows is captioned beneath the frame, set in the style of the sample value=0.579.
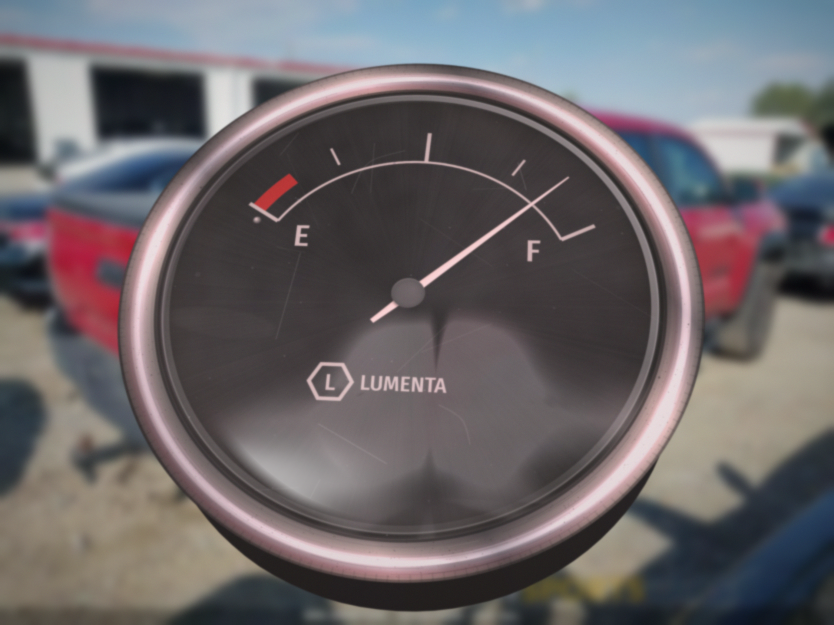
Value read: value=0.875
